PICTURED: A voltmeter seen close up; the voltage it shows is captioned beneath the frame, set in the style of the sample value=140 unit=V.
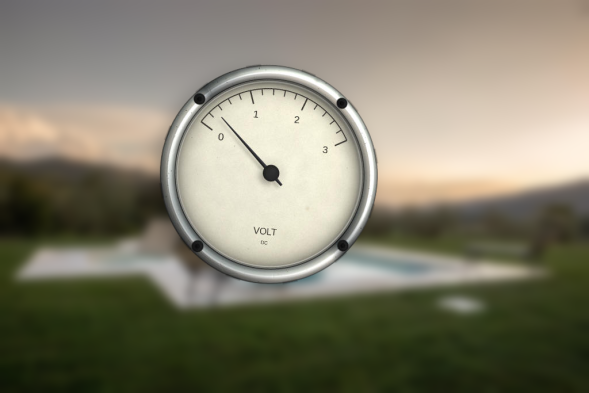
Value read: value=0.3 unit=V
